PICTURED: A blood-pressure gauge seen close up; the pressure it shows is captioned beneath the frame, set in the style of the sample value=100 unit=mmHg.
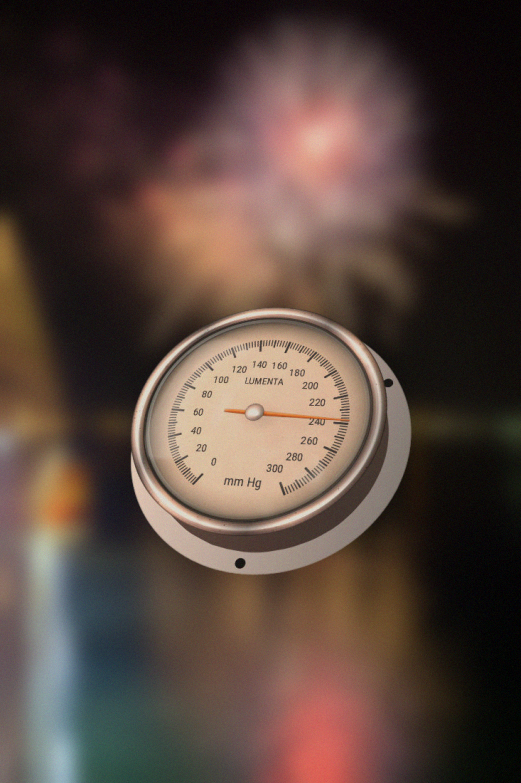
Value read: value=240 unit=mmHg
